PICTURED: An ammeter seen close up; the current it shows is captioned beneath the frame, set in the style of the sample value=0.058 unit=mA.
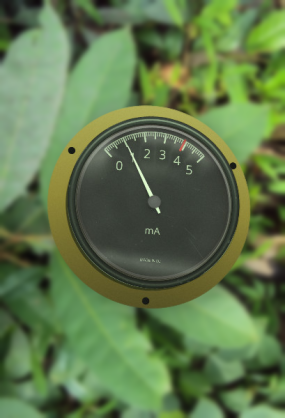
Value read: value=1 unit=mA
